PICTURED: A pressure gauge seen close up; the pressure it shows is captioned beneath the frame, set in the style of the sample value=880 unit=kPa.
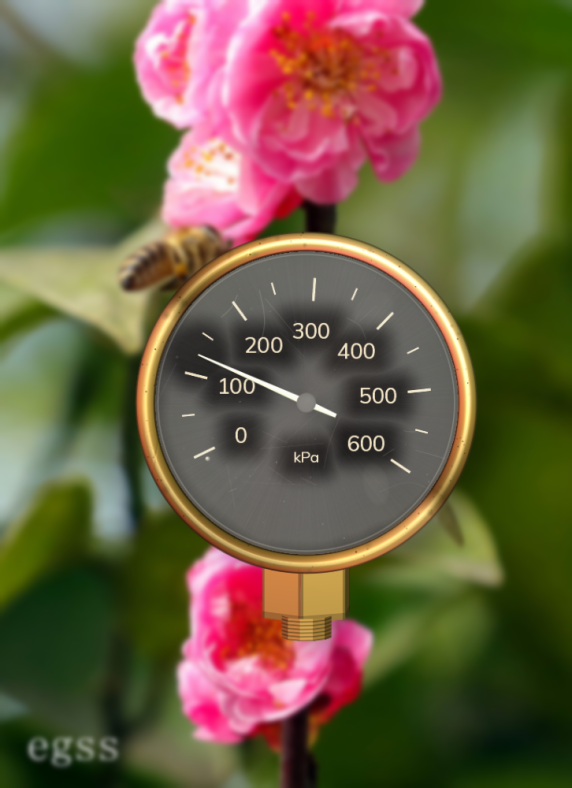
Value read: value=125 unit=kPa
